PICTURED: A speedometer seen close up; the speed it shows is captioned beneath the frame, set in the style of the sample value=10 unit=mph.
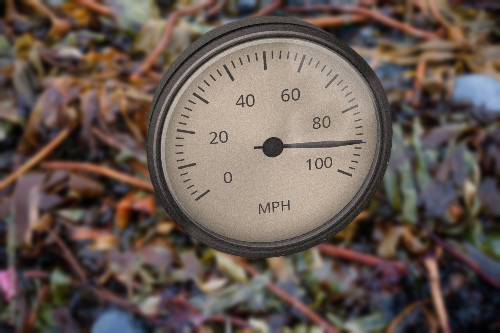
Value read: value=90 unit=mph
